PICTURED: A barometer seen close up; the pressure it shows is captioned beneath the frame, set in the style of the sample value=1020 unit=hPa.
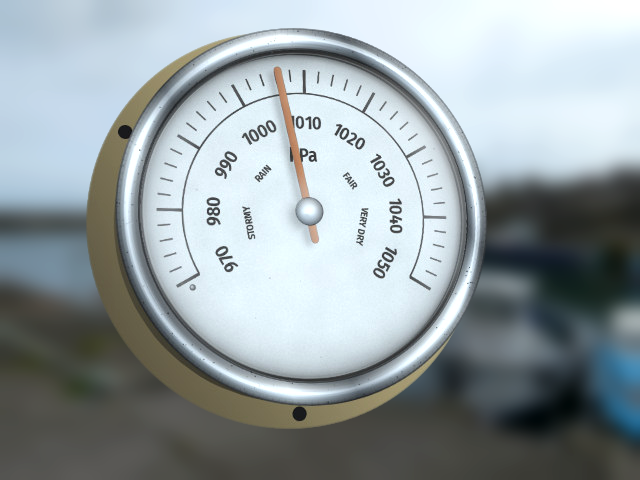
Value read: value=1006 unit=hPa
